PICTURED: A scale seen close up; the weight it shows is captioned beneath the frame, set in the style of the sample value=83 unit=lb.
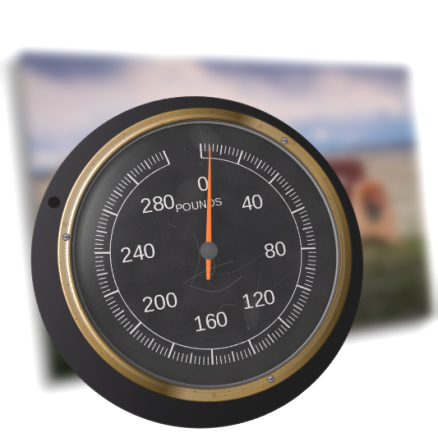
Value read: value=4 unit=lb
